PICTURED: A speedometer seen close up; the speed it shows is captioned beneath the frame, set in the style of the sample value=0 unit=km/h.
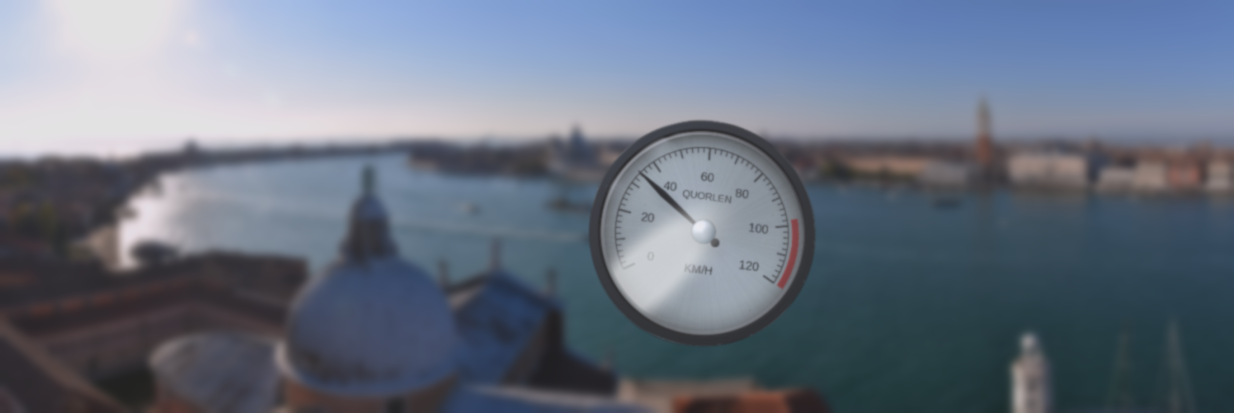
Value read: value=34 unit=km/h
